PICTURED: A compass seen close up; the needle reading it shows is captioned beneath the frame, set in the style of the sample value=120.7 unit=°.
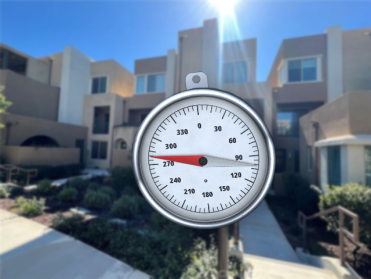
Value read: value=280 unit=°
